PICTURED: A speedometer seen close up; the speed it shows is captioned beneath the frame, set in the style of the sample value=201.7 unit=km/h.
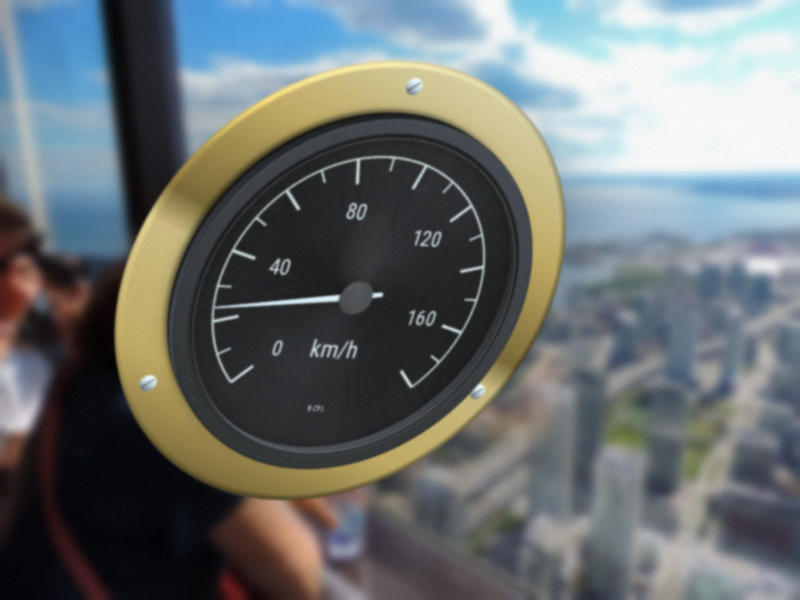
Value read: value=25 unit=km/h
